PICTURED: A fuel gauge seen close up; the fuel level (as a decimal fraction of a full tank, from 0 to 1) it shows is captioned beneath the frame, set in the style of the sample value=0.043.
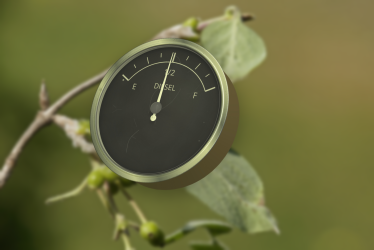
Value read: value=0.5
